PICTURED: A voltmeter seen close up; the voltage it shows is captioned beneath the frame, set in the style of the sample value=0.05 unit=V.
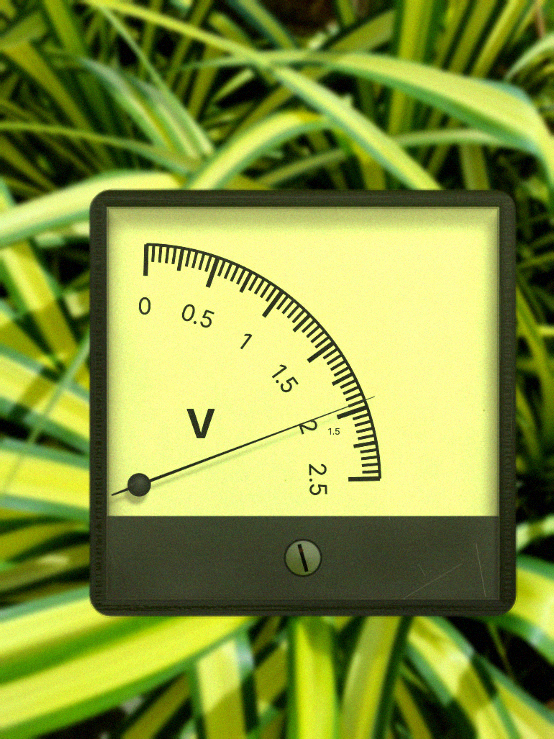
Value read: value=1.95 unit=V
